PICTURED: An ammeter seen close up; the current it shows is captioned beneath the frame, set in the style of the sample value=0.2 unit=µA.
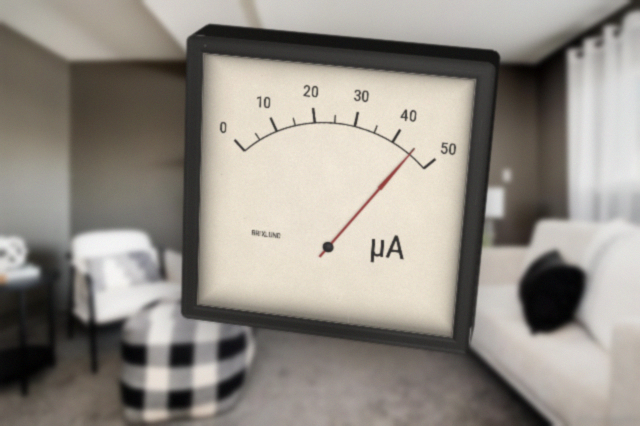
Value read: value=45 unit=µA
